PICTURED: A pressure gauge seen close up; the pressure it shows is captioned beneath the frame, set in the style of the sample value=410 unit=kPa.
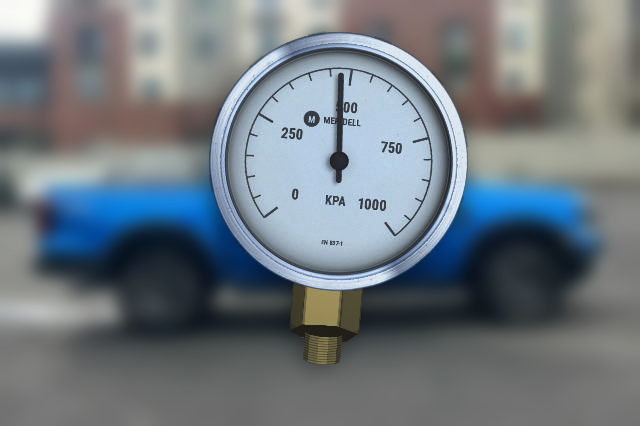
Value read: value=475 unit=kPa
